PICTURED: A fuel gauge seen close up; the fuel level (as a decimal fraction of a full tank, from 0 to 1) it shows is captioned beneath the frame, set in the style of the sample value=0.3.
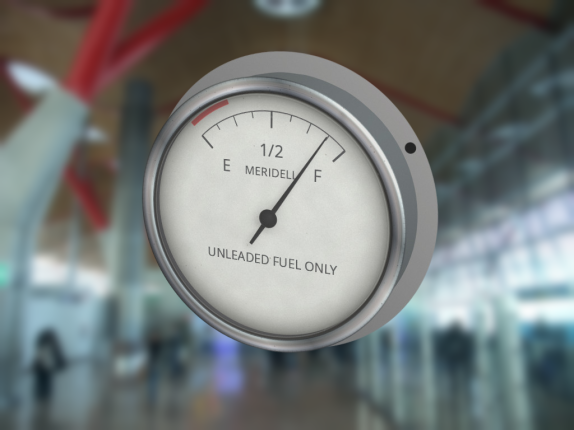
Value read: value=0.875
